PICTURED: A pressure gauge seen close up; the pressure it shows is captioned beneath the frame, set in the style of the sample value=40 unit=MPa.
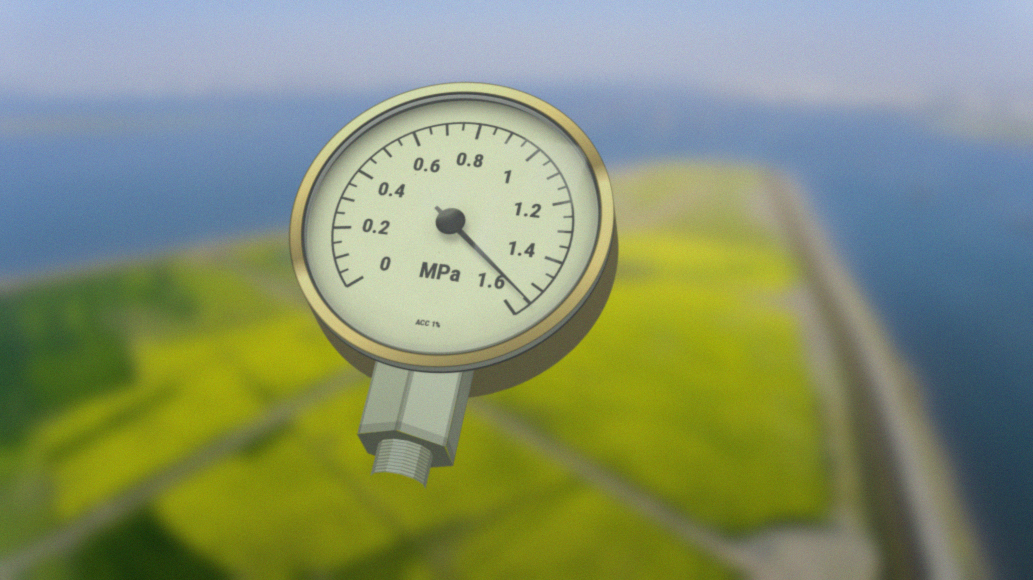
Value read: value=1.55 unit=MPa
